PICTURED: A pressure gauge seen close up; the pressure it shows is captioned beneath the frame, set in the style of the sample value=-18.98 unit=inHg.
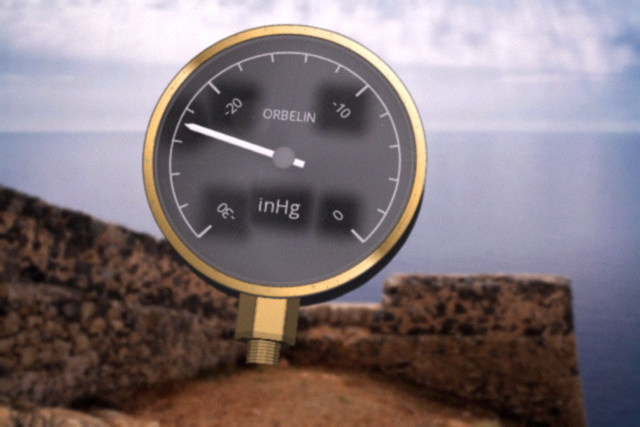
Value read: value=-23 unit=inHg
